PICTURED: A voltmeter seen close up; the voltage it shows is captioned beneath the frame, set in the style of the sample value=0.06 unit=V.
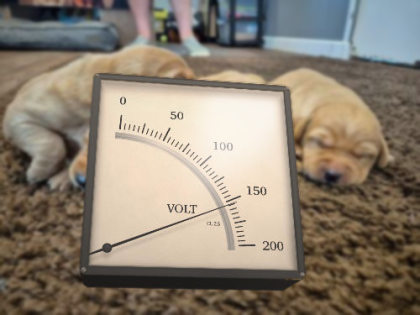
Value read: value=155 unit=V
